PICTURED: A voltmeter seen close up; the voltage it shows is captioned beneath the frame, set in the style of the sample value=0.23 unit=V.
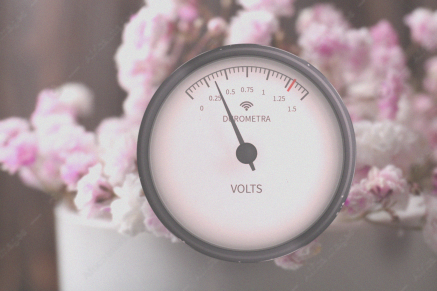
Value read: value=0.35 unit=V
